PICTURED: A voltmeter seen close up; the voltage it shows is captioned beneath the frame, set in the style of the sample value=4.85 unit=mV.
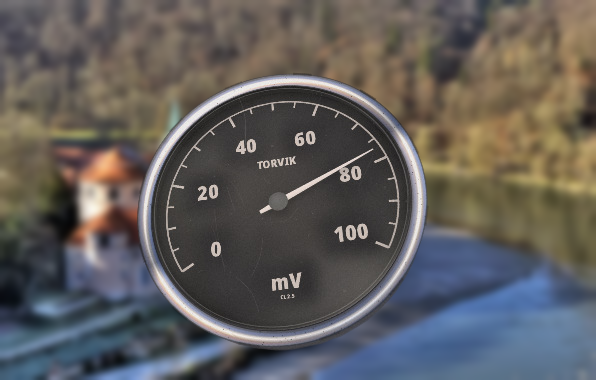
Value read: value=77.5 unit=mV
